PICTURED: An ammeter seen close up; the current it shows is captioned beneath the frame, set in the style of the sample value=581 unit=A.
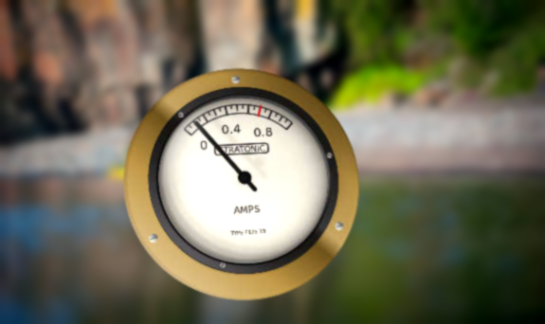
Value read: value=0.1 unit=A
